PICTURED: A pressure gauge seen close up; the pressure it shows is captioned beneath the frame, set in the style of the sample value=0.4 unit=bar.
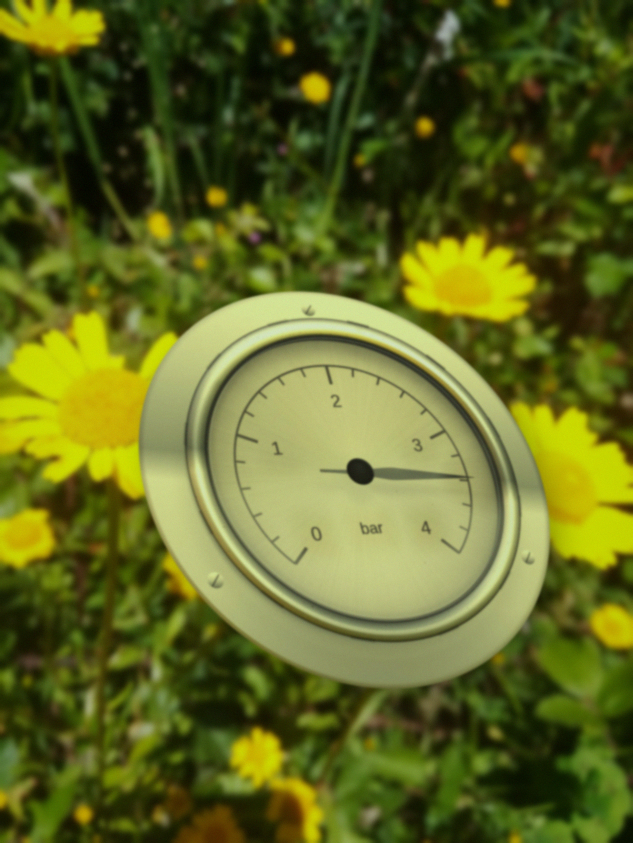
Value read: value=3.4 unit=bar
